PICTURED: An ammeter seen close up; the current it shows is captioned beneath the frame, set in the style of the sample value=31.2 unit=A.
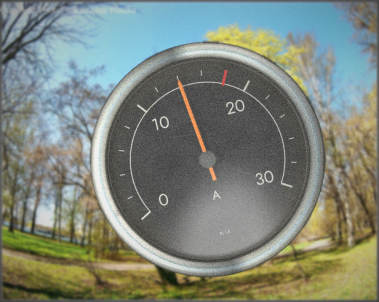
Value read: value=14 unit=A
